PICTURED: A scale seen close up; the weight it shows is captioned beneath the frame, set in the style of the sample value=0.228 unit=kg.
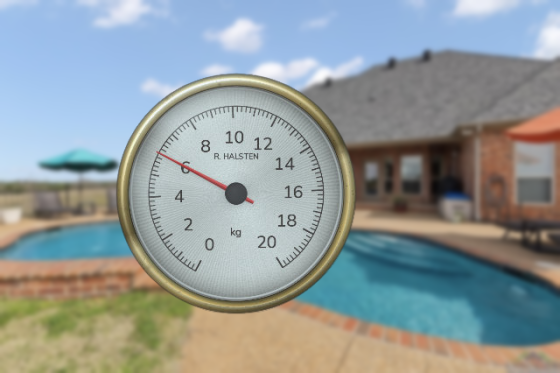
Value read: value=6 unit=kg
